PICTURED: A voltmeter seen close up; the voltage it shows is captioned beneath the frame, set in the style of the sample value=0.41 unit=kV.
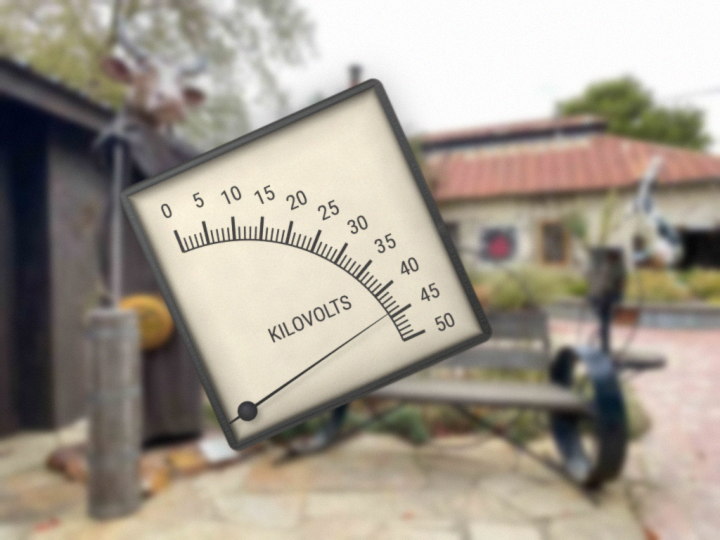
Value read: value=44 unit=kV
